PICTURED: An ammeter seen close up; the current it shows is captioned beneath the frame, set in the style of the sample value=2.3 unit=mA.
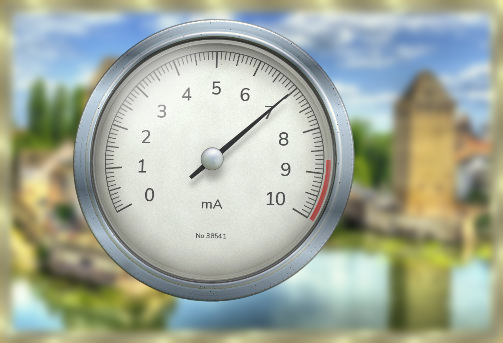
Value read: value=7 unit=mA
